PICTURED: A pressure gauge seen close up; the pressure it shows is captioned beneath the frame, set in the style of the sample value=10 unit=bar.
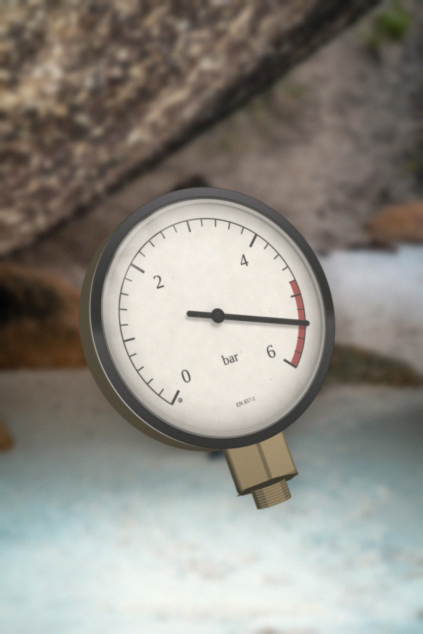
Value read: value=5.4 unit=bar
